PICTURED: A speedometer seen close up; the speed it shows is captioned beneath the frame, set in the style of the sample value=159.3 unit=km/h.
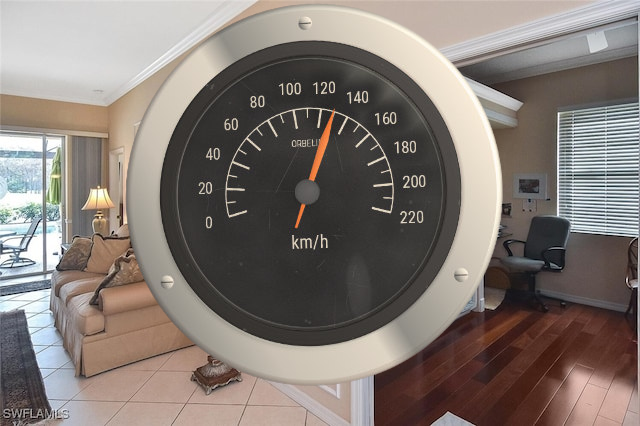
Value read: value=130 unit=km/h
